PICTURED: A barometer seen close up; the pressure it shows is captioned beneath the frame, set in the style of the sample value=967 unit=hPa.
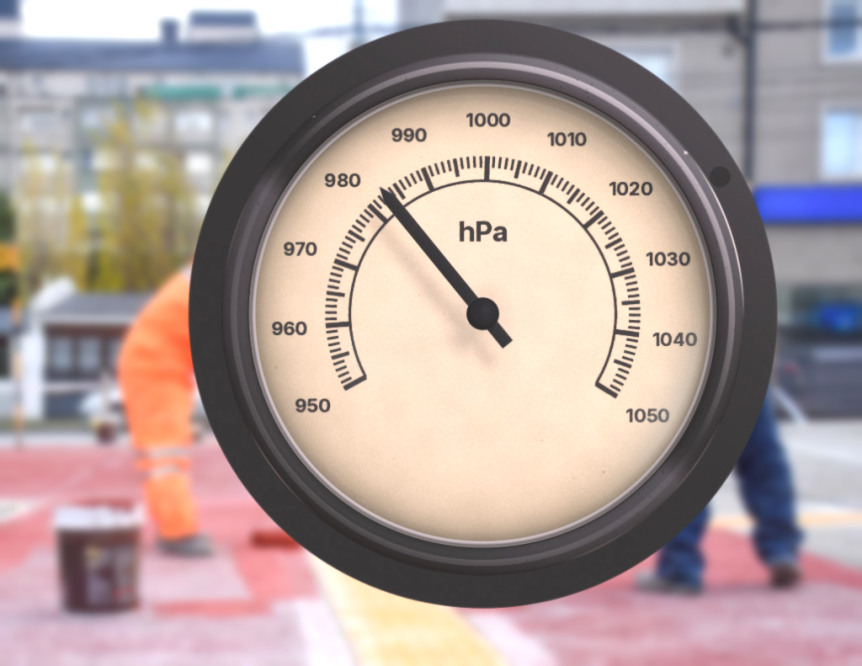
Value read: value=983 unit=hPa
